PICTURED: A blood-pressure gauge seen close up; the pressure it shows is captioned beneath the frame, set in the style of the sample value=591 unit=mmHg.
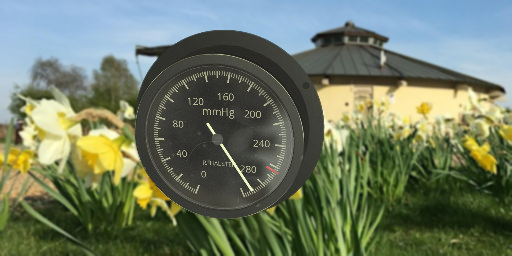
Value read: value=290 unit=mmHg
